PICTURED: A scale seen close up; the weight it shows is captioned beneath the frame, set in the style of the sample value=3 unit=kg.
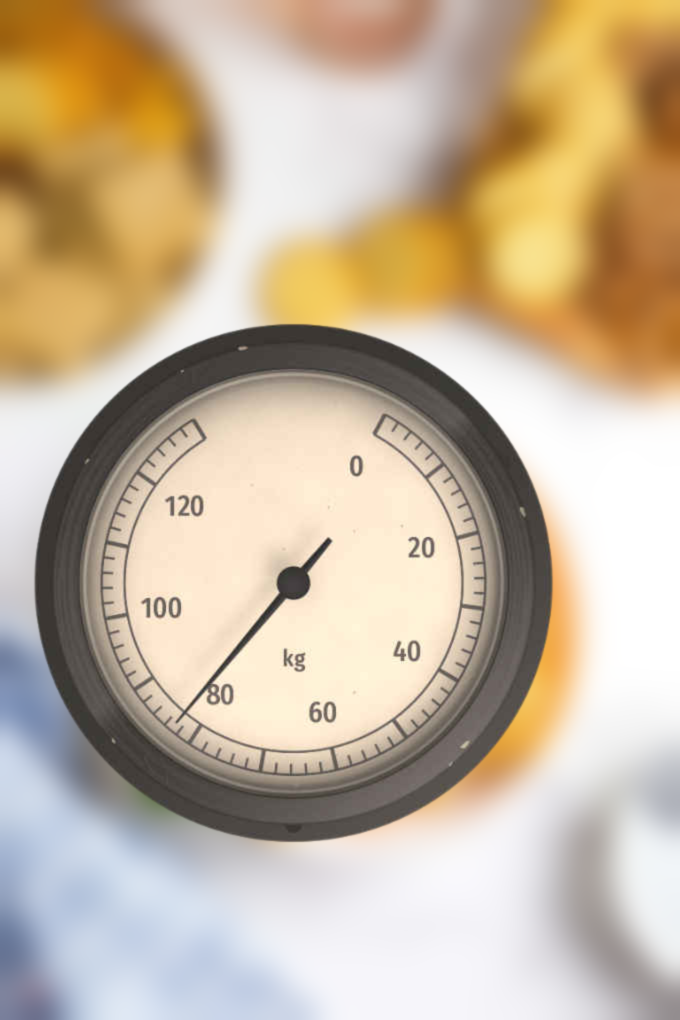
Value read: value=83 unit=kg
